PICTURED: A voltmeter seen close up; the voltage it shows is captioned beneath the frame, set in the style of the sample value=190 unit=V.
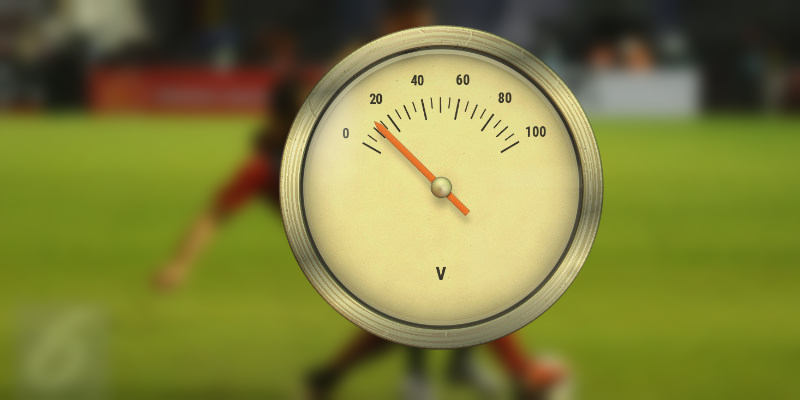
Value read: value=12.5 unit=V
